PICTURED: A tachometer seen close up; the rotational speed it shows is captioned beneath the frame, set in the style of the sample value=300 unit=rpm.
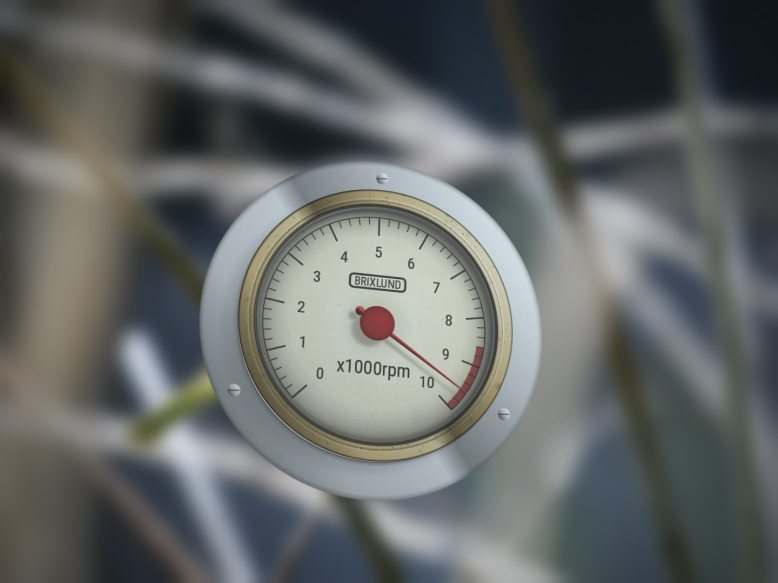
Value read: value=9600 unit=rpm
